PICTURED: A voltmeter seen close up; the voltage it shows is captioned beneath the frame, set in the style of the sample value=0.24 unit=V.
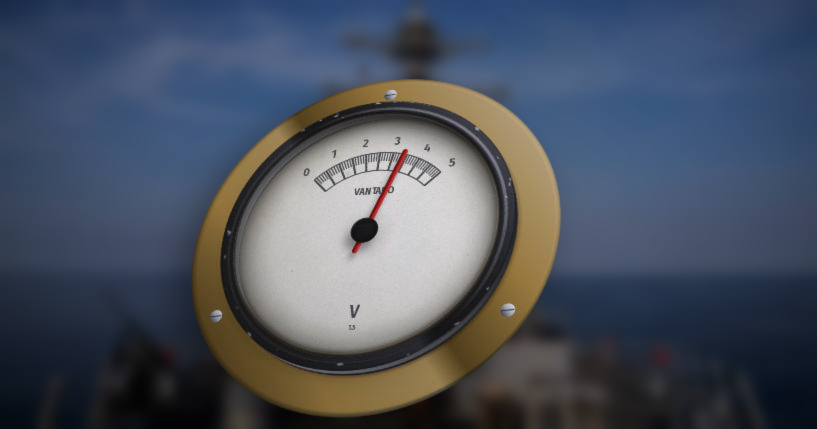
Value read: value=3.5 unit=V
